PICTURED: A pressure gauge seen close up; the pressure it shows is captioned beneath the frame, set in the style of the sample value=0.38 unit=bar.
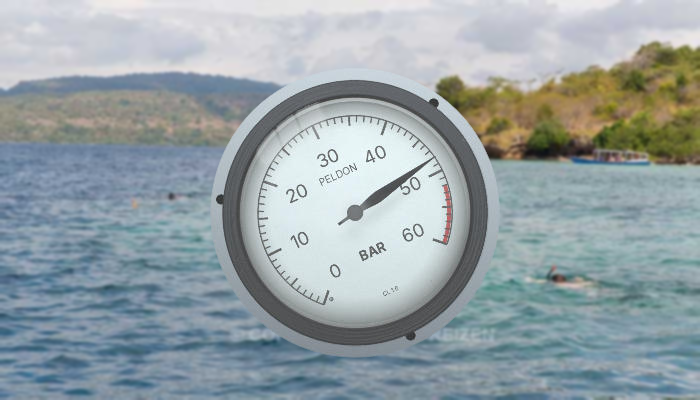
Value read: value=48 unit=bar
